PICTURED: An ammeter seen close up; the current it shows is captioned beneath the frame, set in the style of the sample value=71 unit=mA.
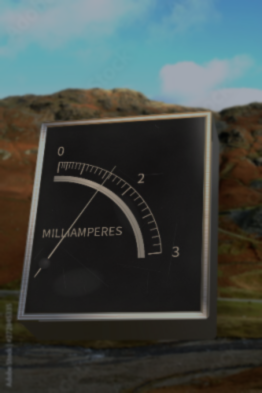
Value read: value=1.6 unit=mA
